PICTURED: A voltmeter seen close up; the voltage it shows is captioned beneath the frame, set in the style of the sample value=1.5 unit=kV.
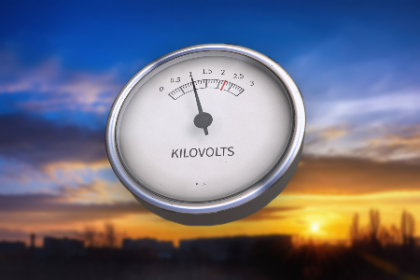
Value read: value=1 unit=kV
